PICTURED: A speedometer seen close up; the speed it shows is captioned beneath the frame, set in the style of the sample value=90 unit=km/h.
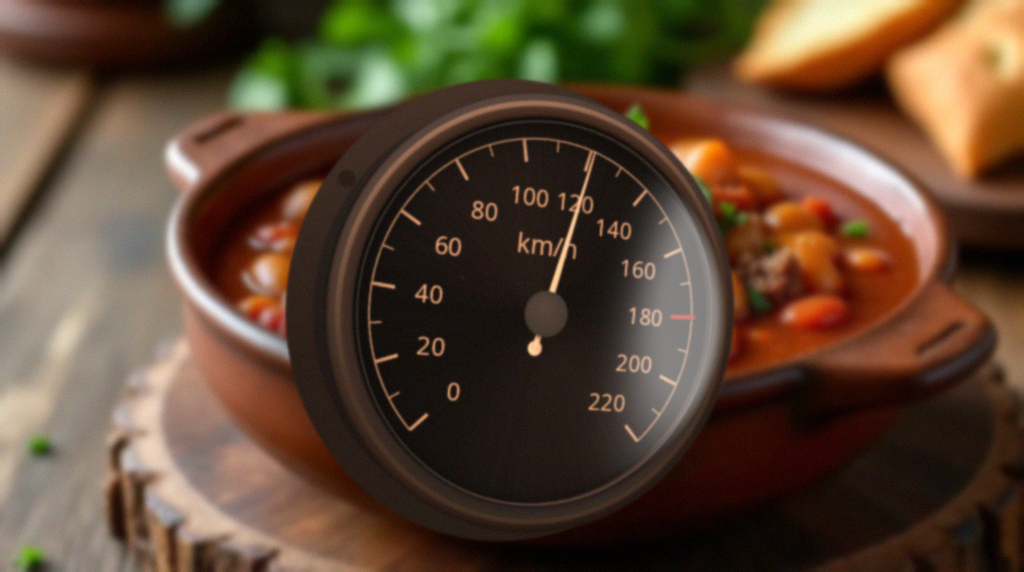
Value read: value=120 unit=km/h
